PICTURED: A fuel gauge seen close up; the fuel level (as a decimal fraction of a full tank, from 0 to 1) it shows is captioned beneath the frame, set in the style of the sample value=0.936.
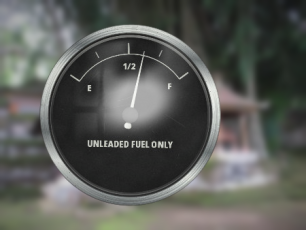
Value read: value=0.625
